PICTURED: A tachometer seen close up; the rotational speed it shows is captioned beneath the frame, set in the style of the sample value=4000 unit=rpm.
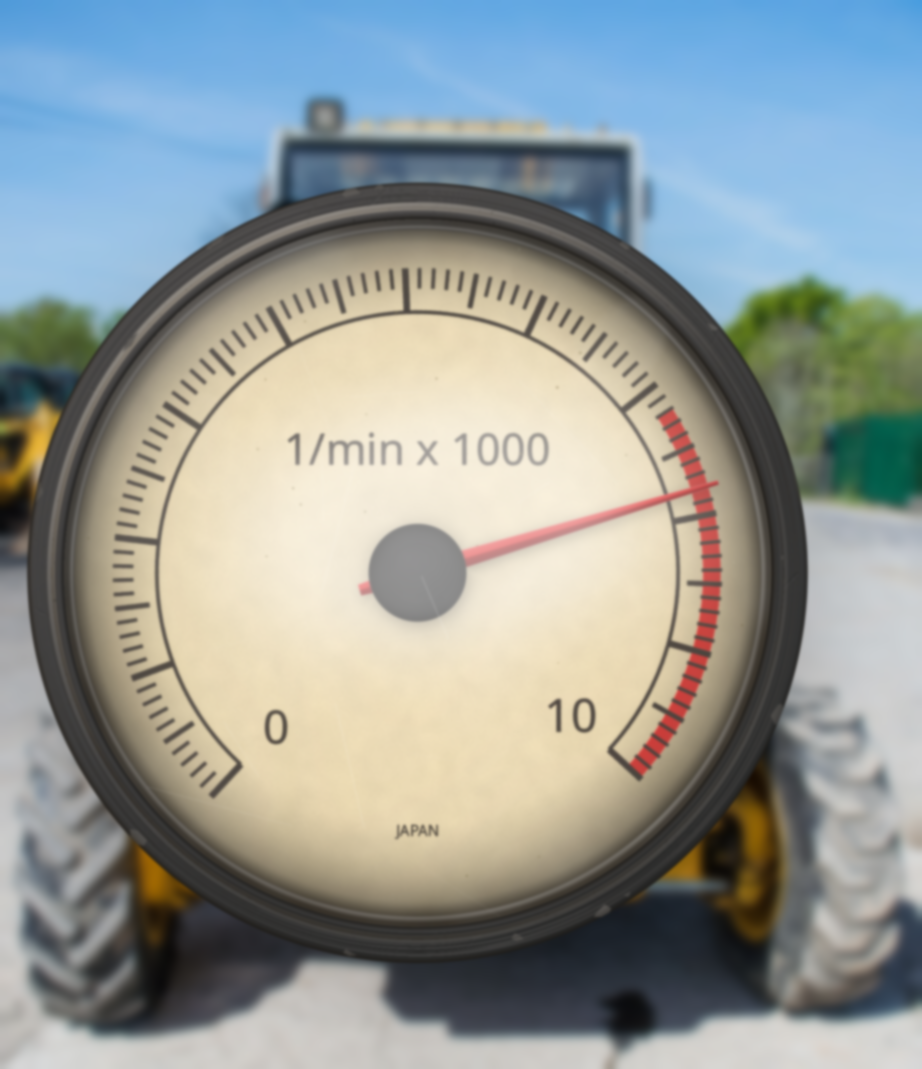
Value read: value=7800 unit=rpm
